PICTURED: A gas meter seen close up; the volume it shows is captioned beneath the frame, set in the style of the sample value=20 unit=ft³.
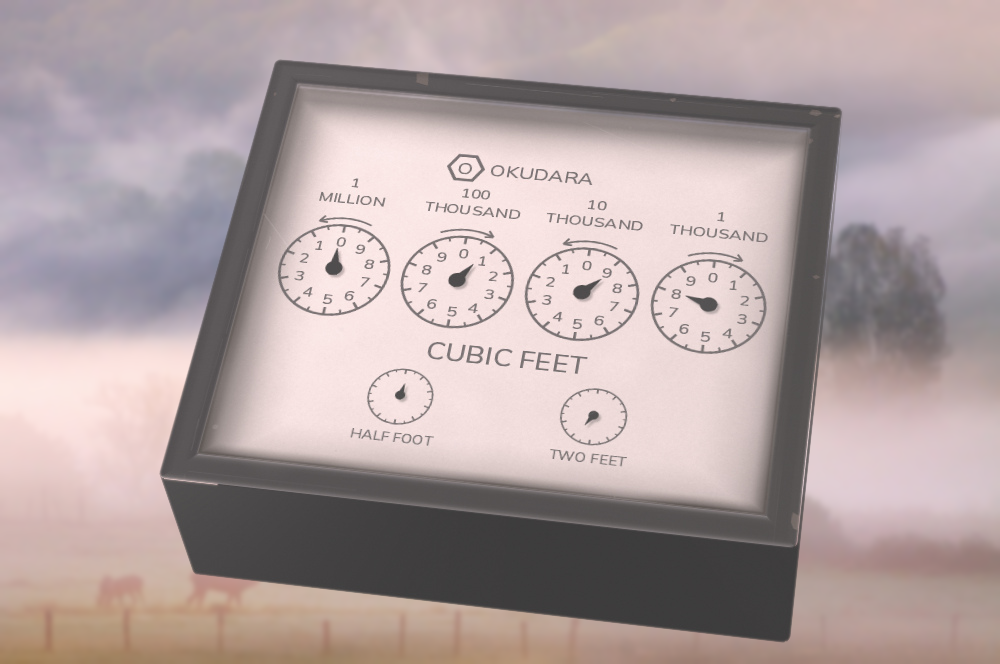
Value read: value=8800 unit=ft³
